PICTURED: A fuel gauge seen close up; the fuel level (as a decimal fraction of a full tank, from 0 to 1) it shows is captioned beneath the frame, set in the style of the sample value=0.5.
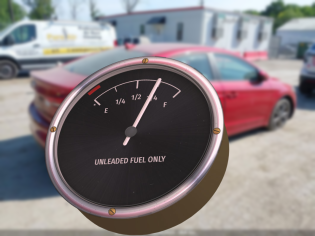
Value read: value=0.75
